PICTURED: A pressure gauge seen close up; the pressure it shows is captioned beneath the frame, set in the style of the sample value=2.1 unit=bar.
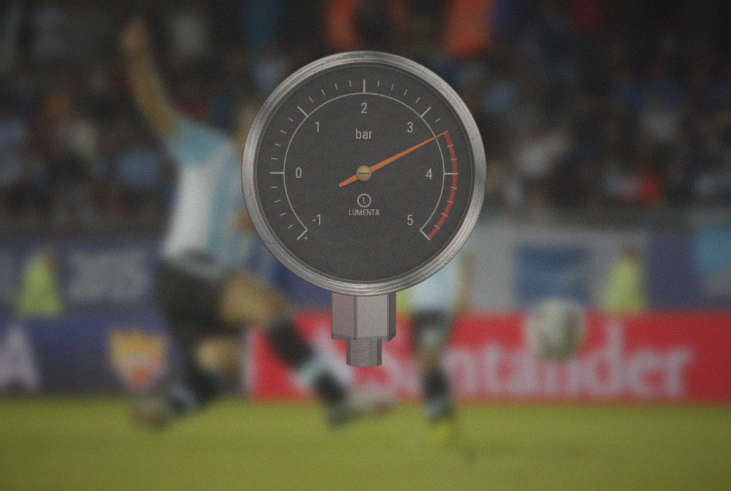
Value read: value=3.4 unit=bar
